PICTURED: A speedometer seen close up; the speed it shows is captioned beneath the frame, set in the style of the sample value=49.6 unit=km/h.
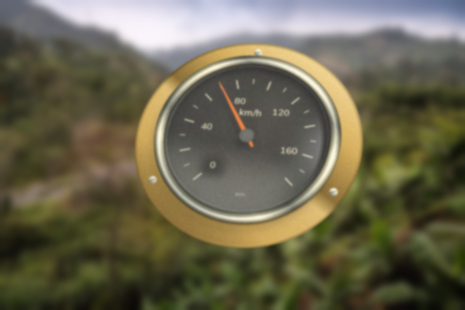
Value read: value=70 unit=km/h
